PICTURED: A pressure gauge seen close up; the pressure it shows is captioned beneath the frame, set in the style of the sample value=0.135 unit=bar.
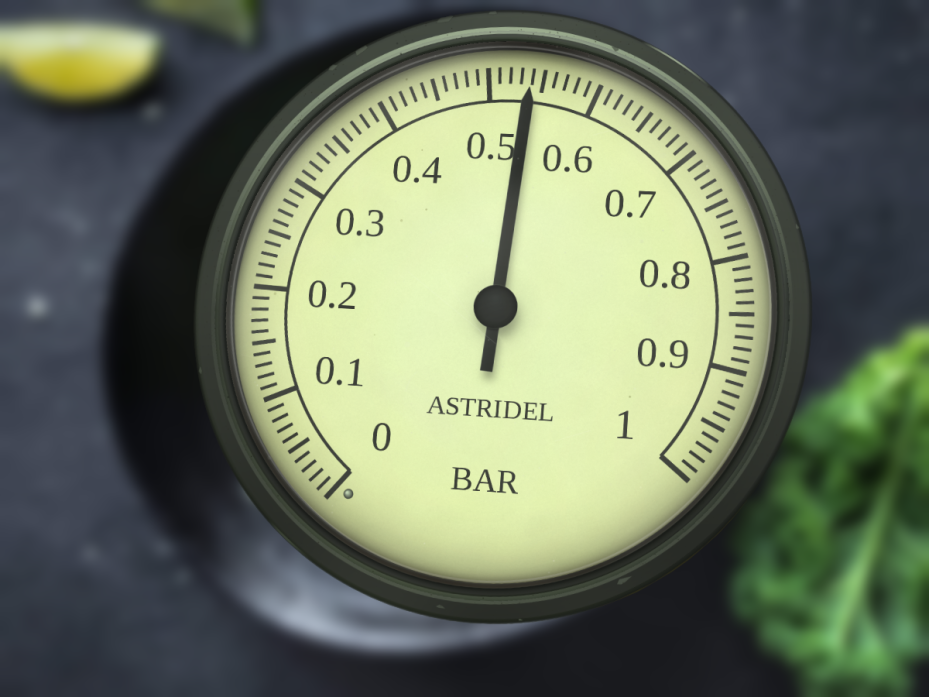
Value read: value=0.54 unit=bar
